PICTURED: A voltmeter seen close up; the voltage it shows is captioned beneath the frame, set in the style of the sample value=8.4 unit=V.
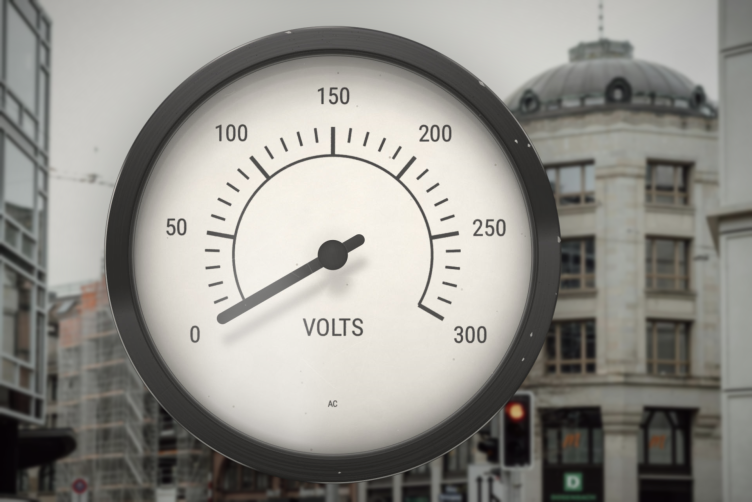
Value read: value=0 unit=V
